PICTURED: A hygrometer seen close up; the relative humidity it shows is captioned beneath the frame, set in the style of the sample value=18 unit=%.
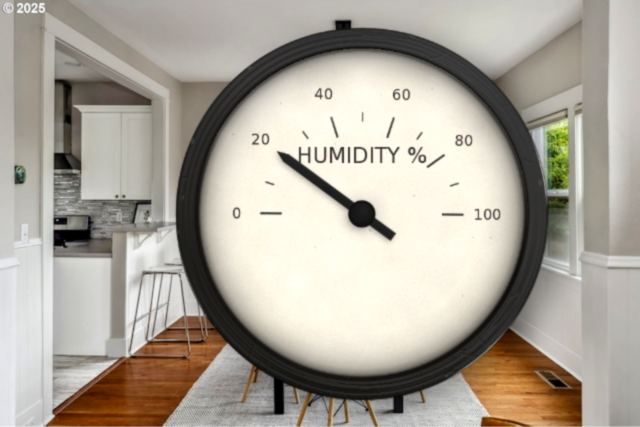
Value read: value=20 unit=%
